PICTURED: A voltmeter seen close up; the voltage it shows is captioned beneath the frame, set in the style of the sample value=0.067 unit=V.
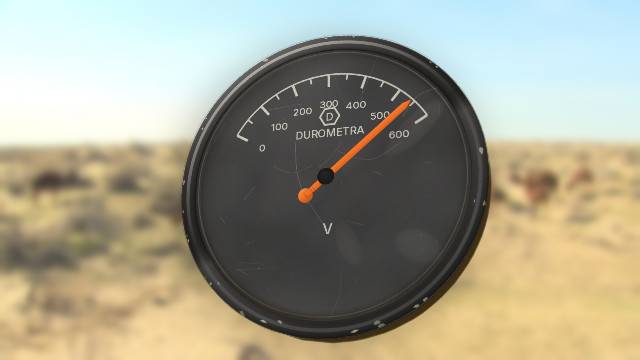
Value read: value=550 unit=V
